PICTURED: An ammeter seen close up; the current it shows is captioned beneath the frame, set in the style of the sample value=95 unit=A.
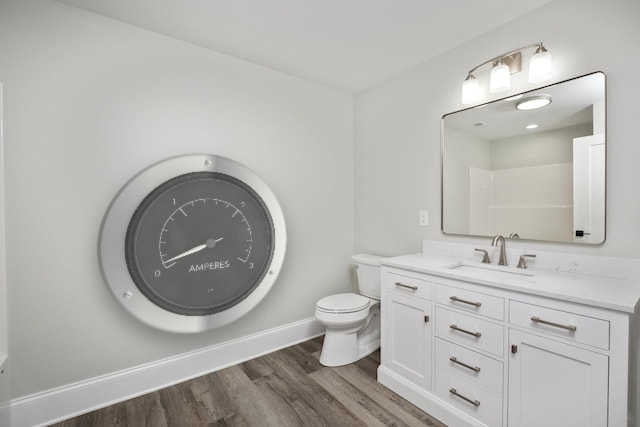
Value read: value=0.1 unit=A
